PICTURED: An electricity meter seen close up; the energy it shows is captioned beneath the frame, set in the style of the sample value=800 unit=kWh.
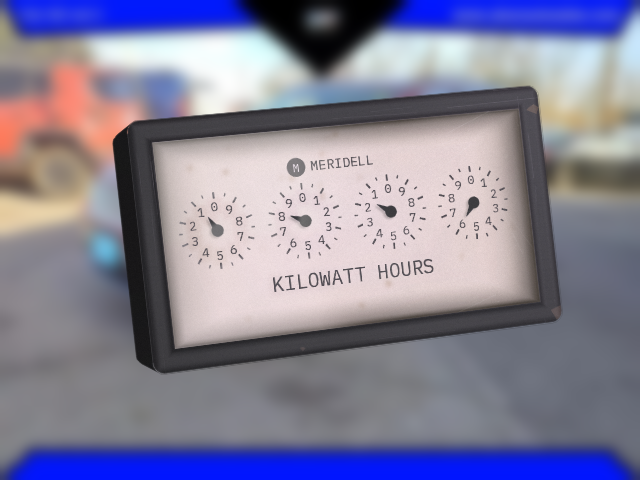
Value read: value=816 unit=kWh
